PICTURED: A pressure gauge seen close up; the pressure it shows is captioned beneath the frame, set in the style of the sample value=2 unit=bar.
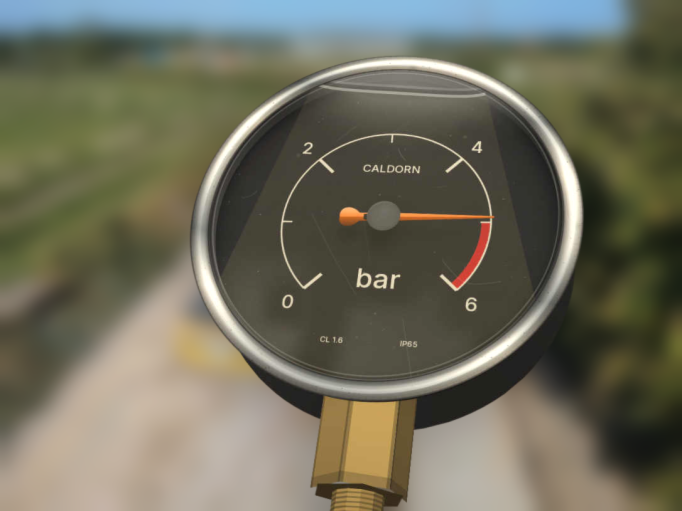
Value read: value=5 unit=bar
